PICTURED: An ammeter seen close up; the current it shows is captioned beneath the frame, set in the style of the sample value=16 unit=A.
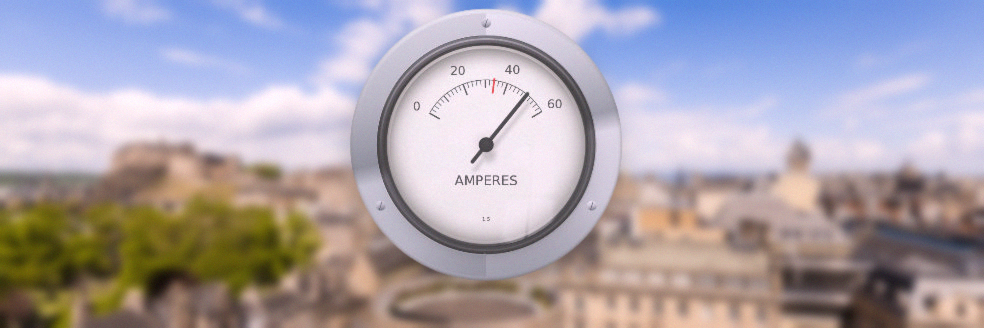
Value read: value=50 unit=A
